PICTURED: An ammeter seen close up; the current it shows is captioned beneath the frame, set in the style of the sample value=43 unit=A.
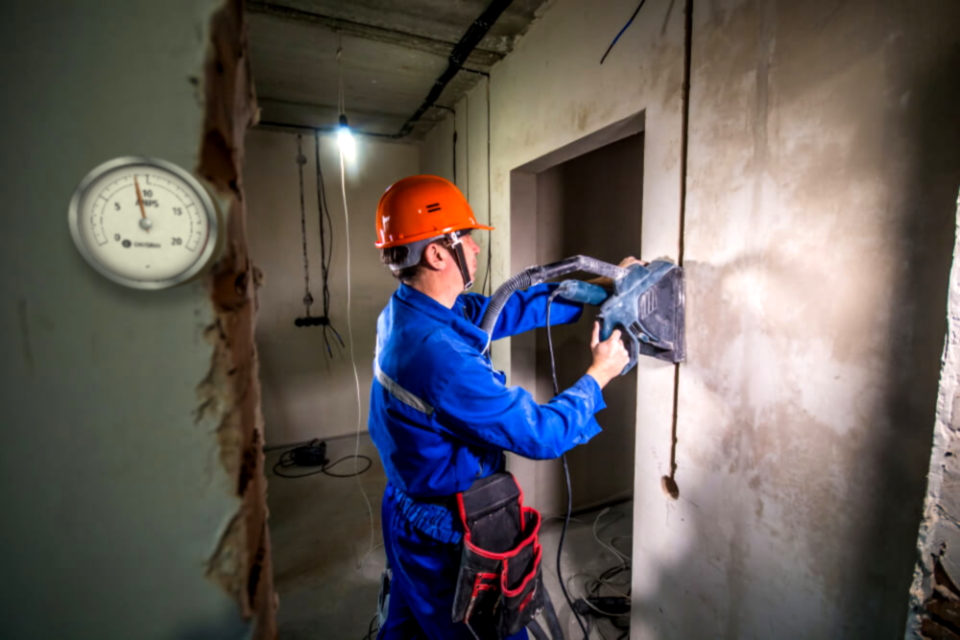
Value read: value=9 unit=A
